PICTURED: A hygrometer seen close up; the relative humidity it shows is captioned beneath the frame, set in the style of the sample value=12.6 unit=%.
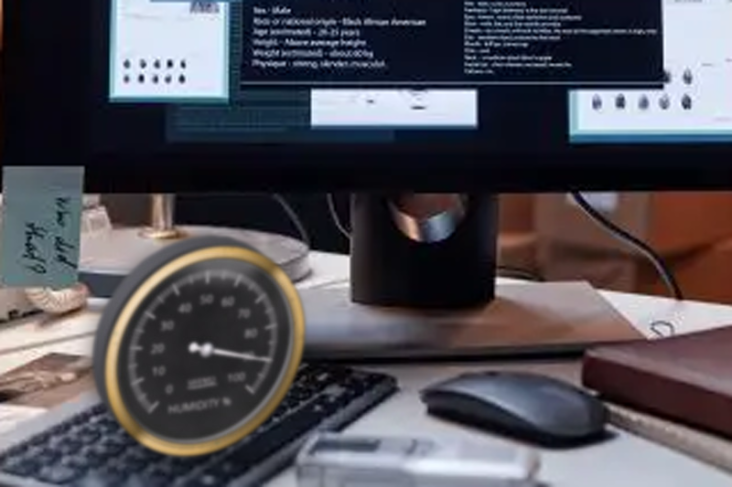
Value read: value=90 unit=%
